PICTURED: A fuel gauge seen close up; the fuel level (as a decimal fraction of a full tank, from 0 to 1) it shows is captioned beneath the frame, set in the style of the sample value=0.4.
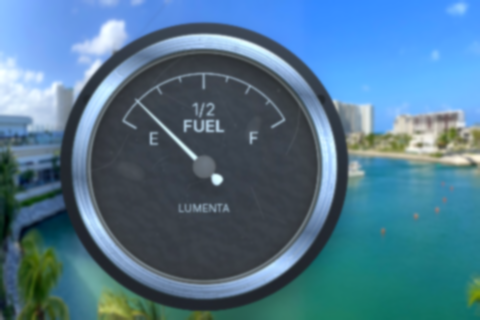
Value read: value=0.125
